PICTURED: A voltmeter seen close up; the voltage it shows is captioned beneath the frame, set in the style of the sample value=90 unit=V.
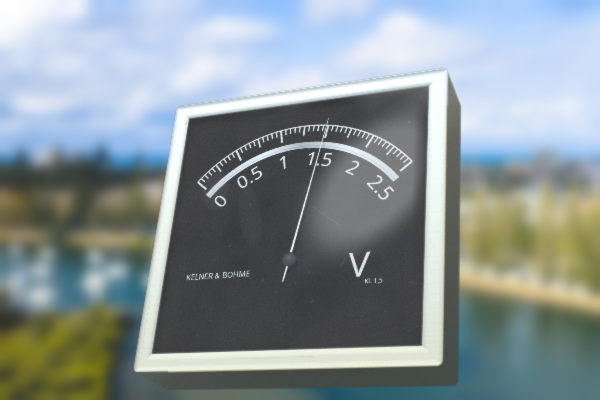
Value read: value=1.5 unit=V
